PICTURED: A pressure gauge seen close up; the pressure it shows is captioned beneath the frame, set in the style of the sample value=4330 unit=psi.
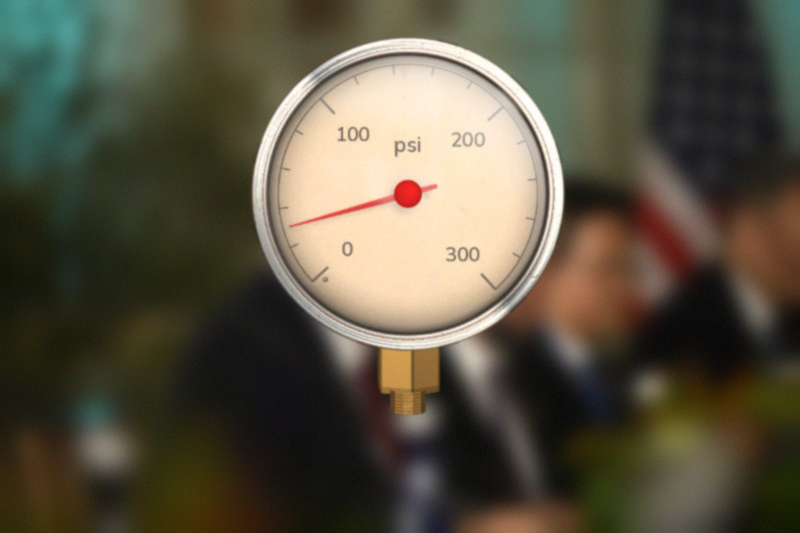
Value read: value=30 unit=psi
